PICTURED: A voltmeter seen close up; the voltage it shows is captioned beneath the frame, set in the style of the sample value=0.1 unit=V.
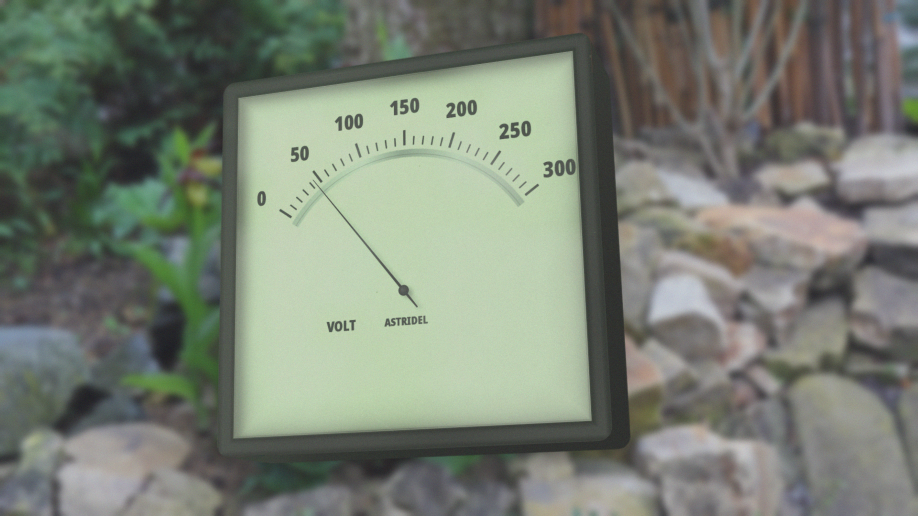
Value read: value=45 unit=V
